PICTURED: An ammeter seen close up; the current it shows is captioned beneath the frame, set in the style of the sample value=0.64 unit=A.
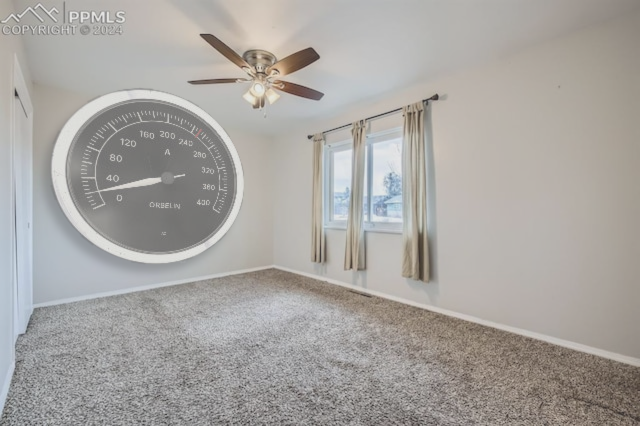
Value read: value=20 unit=A
